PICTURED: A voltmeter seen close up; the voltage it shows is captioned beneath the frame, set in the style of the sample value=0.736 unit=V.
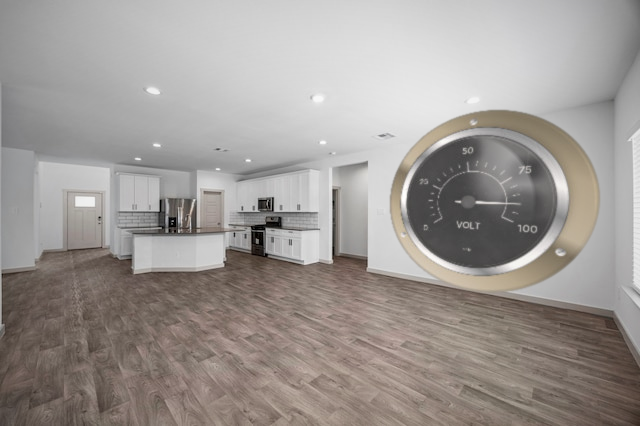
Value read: value=90 unit=V
